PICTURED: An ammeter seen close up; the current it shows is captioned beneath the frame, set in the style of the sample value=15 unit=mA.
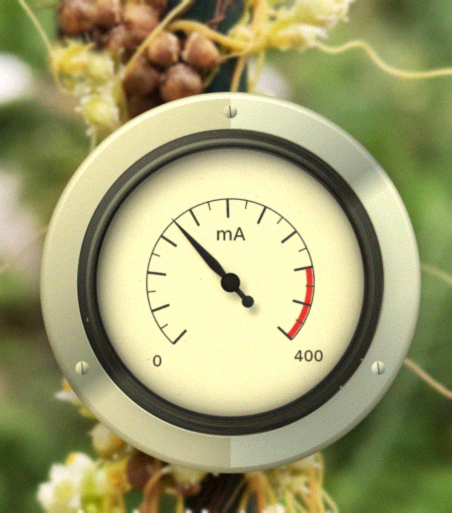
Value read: value=140 unit=mA
